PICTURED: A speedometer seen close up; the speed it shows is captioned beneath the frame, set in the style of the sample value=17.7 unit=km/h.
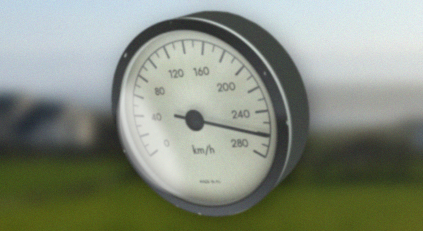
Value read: value=260 unit=km/h
